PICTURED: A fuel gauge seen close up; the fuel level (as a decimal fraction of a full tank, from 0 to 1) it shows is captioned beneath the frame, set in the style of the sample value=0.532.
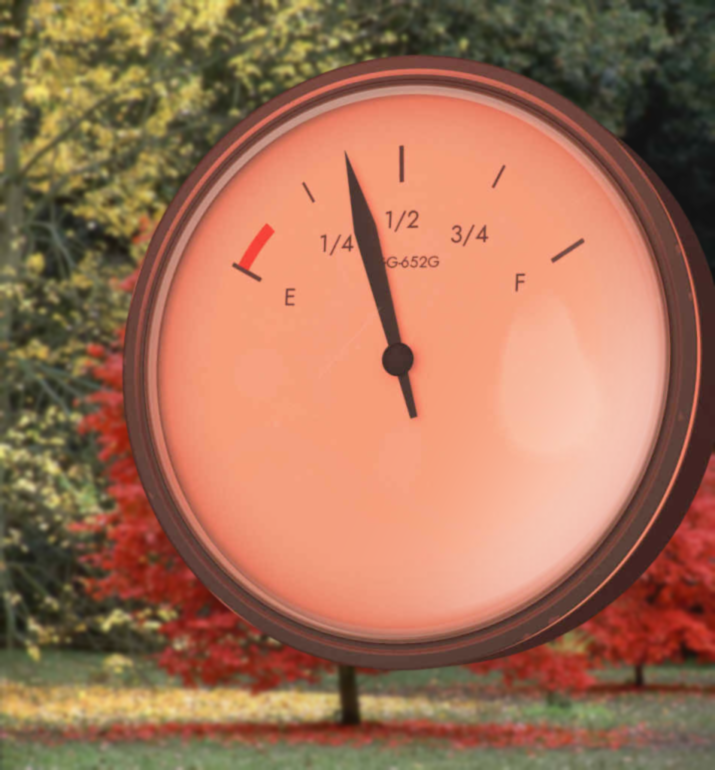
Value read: value=0.375
